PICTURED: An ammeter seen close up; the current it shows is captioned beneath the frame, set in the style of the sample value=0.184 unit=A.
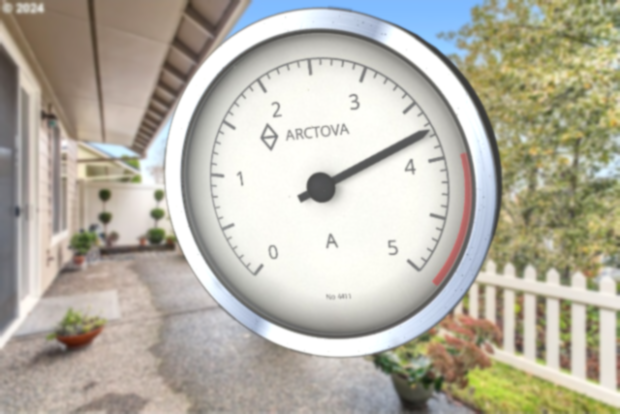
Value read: value=3.75 unit=A
